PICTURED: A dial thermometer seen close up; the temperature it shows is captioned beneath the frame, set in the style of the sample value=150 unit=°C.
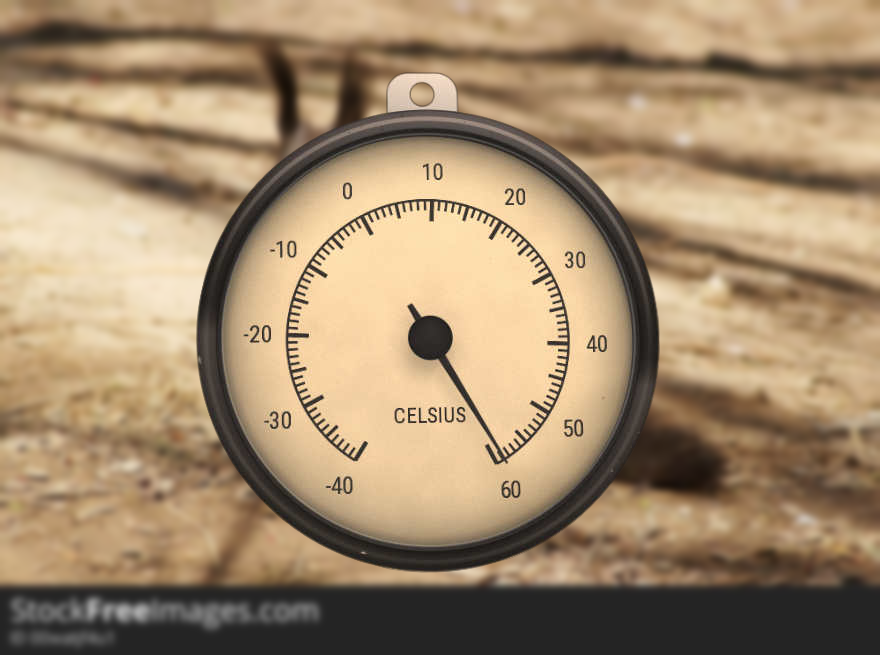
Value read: value=59 unit=°C
